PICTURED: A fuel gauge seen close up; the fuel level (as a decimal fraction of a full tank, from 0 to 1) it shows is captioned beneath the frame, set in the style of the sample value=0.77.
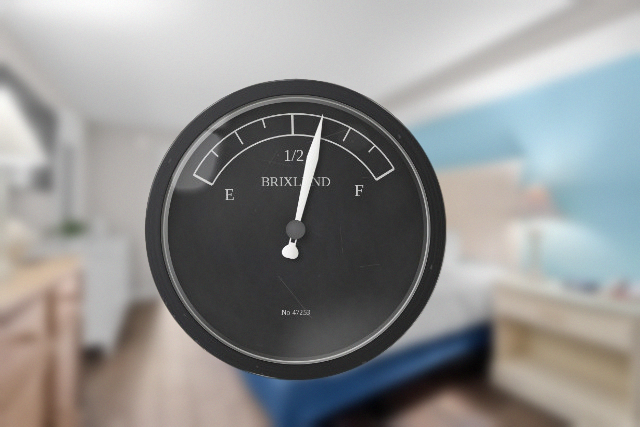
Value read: value=0.625
